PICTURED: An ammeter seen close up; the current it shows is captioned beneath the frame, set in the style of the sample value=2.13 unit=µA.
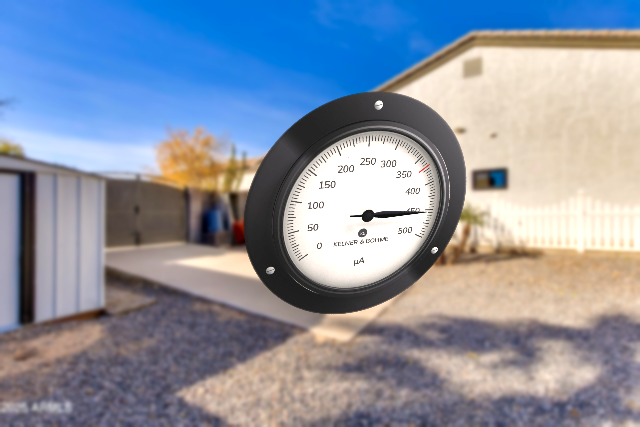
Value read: value=450 unit=µA
